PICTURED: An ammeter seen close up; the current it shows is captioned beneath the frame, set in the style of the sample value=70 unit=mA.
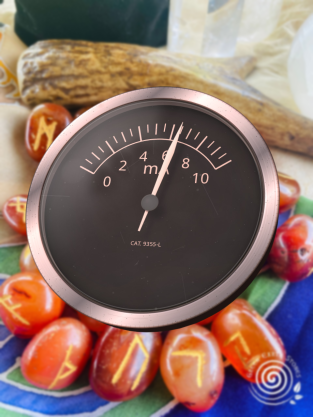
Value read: value=6.5 unit=mA
